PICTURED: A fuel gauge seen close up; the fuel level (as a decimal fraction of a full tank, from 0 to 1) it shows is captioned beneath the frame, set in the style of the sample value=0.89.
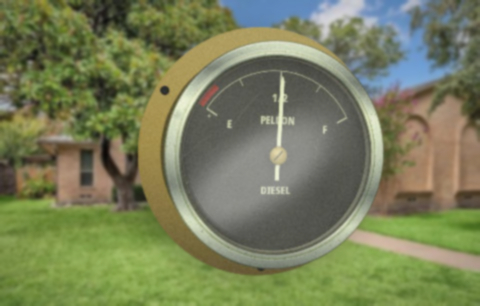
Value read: value=0.5
